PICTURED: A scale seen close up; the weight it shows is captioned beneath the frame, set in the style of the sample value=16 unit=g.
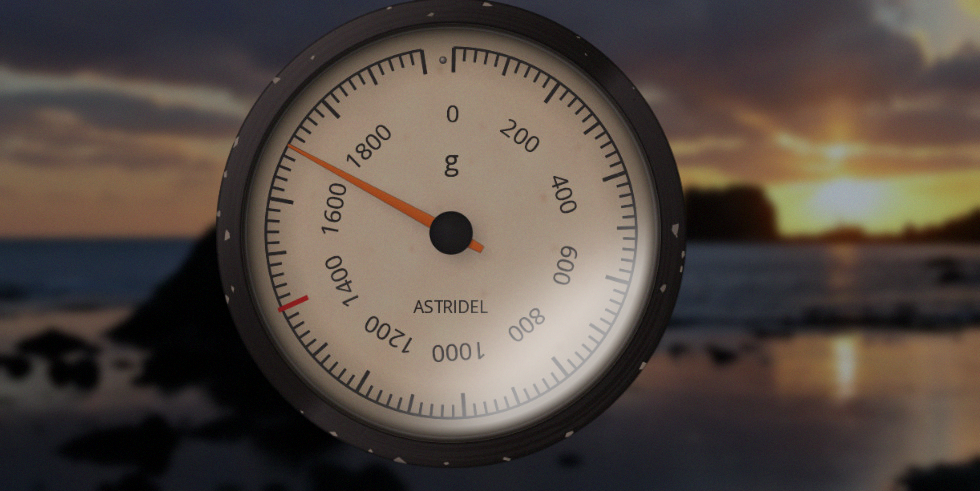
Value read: value=1700 unit=g
